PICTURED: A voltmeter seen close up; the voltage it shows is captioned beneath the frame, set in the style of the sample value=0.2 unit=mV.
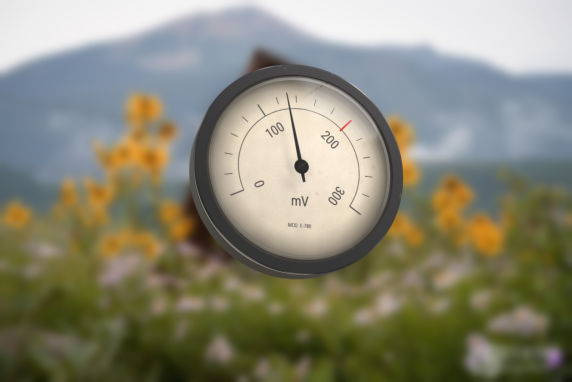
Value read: value=130 unit=mV
